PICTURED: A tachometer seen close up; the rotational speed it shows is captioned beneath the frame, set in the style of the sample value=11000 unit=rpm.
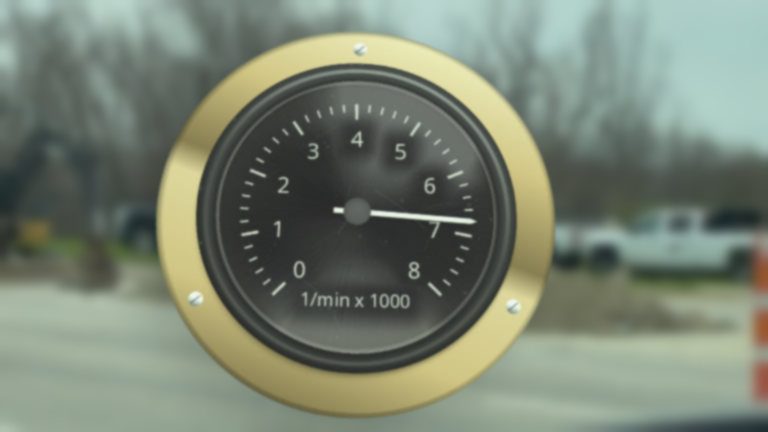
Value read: value=6800 unit=rpm
